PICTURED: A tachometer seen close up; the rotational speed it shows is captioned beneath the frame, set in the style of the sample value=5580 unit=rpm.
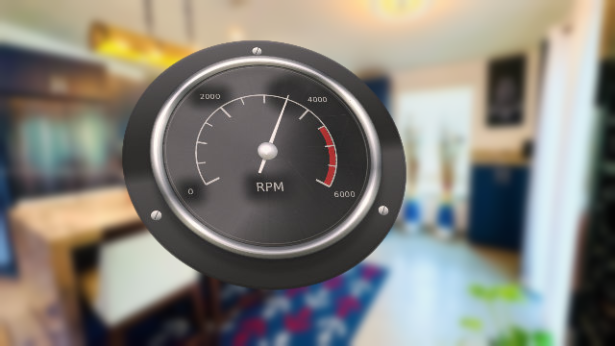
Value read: value=3500 unit=rpm
